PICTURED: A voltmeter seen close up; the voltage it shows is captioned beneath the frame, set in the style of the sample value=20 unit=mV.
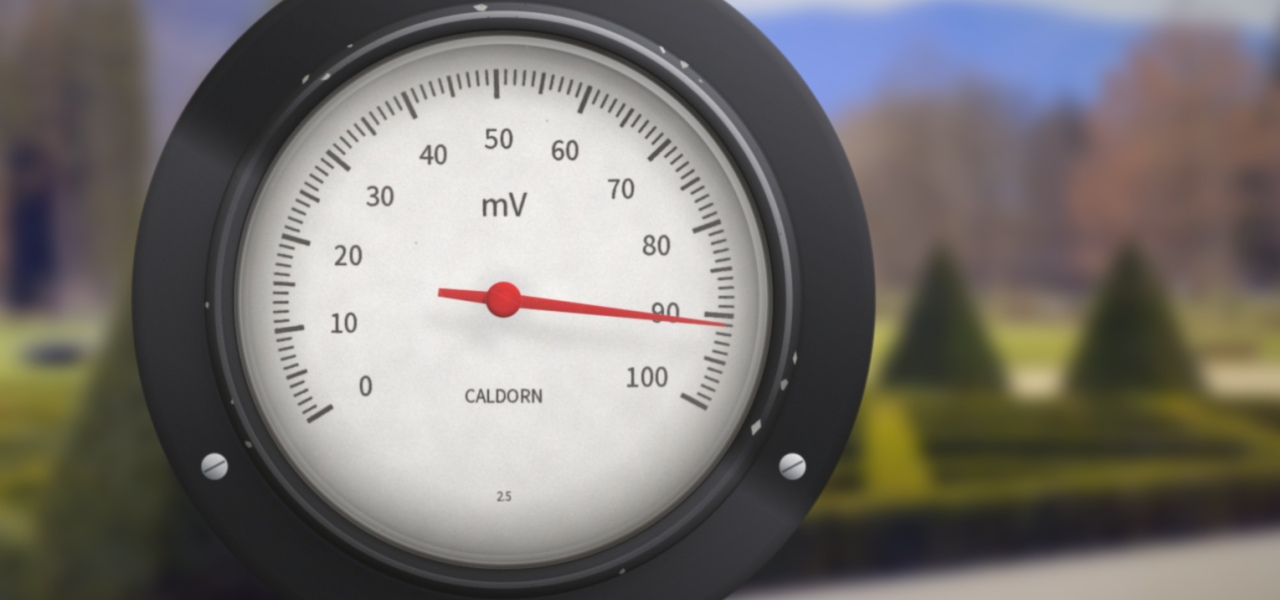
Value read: value=91 unit=mV
